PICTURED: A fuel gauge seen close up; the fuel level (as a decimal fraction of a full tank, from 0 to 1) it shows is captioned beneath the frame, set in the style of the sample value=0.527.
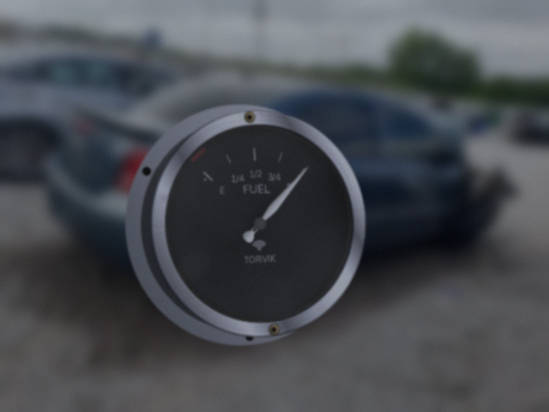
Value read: value=1
